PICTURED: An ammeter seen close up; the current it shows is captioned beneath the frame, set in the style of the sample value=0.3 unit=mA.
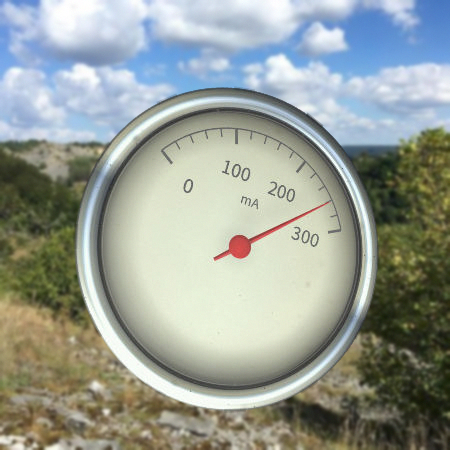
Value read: value=260 unit=mA
